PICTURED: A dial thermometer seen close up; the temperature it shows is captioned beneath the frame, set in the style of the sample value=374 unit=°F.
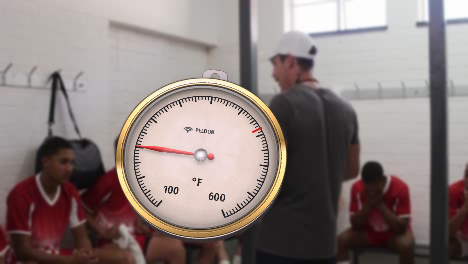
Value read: value=200 unit=°F
